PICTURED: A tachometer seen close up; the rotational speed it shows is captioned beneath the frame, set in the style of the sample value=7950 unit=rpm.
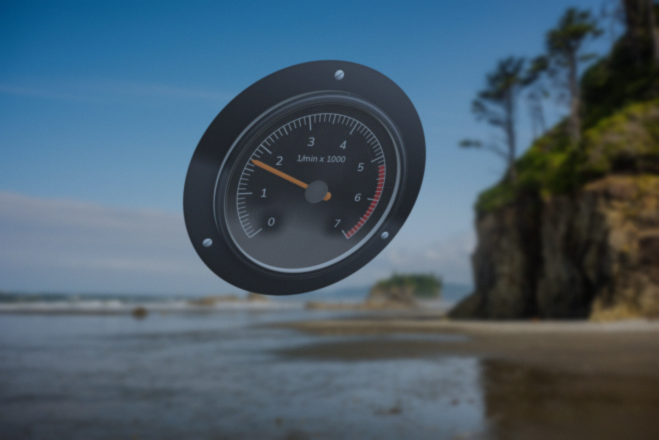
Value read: value=1700 unit=rpm
